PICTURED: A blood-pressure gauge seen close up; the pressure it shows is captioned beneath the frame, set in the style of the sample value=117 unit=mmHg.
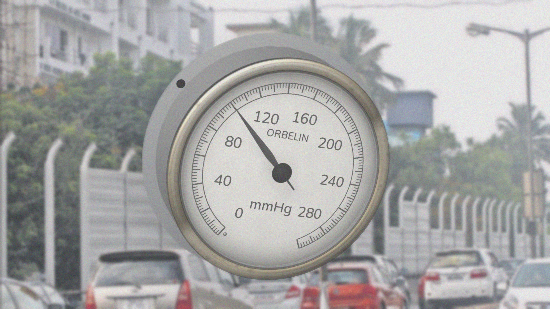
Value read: value=100 unit=mmHg
